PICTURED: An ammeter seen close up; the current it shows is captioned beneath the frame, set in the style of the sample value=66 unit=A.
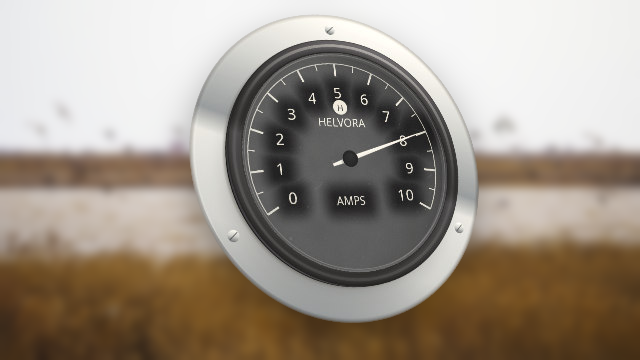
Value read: value=8 unit=A
